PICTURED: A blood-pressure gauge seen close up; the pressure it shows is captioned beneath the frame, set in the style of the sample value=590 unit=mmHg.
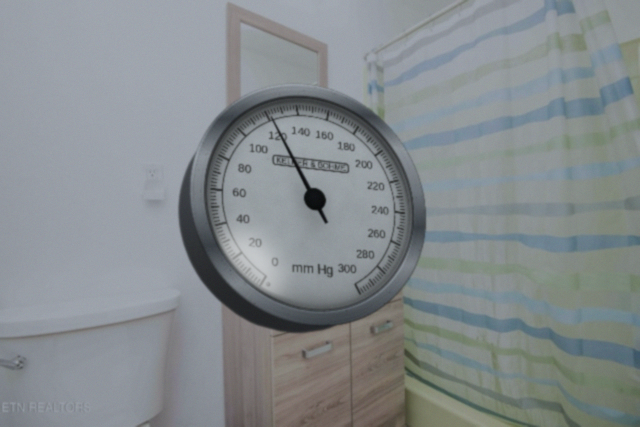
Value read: value=120 unit=mmHg
